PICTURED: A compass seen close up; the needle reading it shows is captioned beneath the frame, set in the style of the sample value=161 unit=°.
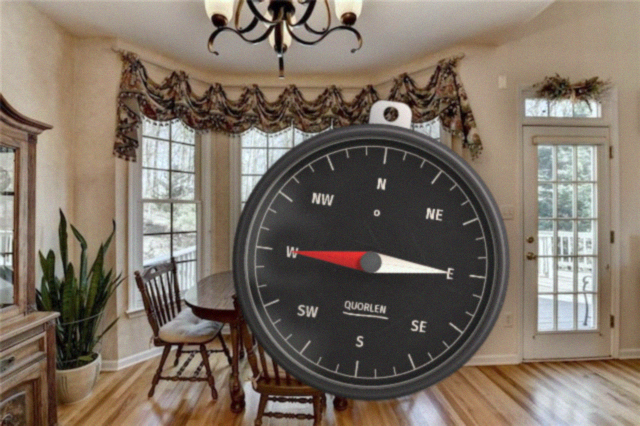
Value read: value=270 unit=°
